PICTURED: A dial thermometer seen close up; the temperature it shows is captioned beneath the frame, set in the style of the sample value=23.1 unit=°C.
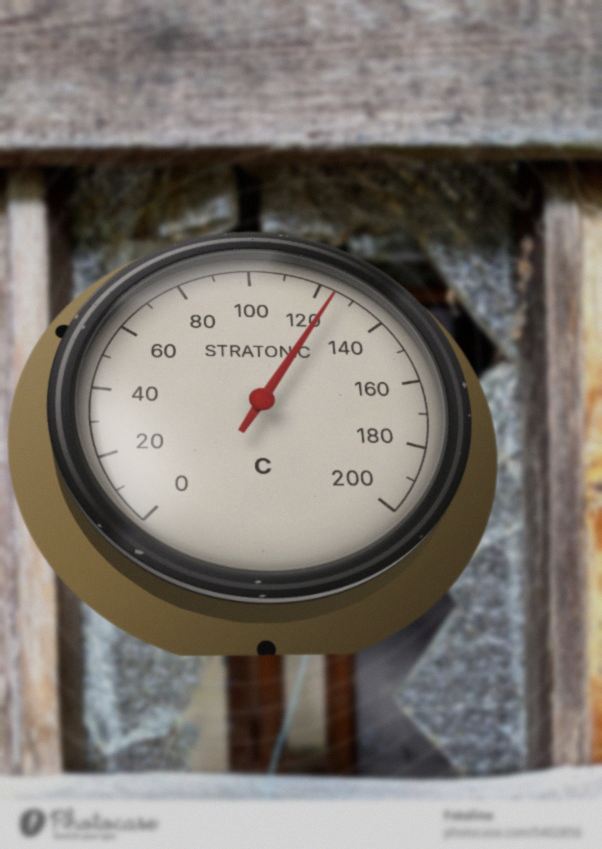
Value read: value=125 unit=°C
